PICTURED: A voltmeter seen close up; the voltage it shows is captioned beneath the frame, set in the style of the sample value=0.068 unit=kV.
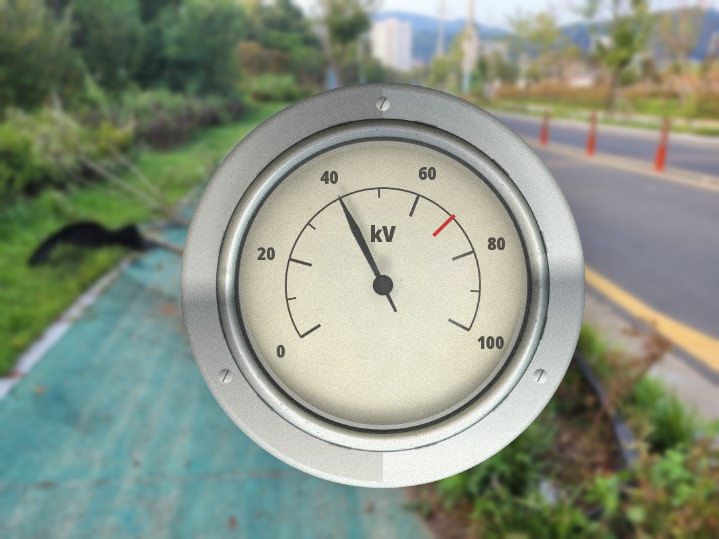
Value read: value=40 unit=kV
